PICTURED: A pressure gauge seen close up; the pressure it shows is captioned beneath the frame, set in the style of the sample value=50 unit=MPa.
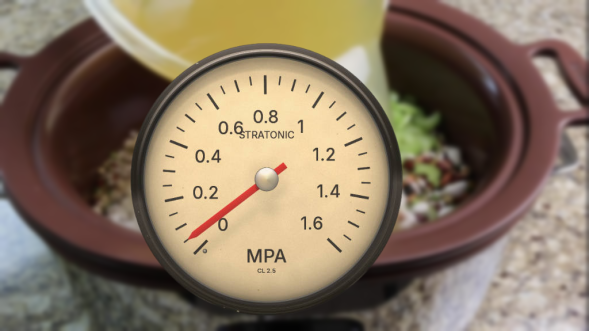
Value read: value=0.05 unit=MPa
